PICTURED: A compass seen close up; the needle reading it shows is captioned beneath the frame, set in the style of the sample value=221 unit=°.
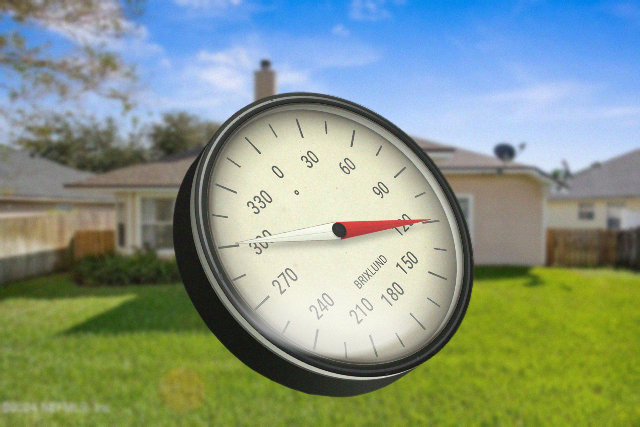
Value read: value=120 unit=°
